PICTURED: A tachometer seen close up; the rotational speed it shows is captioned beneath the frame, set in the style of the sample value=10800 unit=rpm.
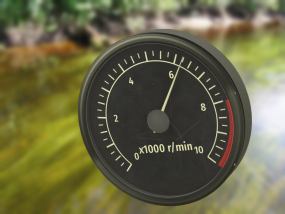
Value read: value=6250 unit=rpm
